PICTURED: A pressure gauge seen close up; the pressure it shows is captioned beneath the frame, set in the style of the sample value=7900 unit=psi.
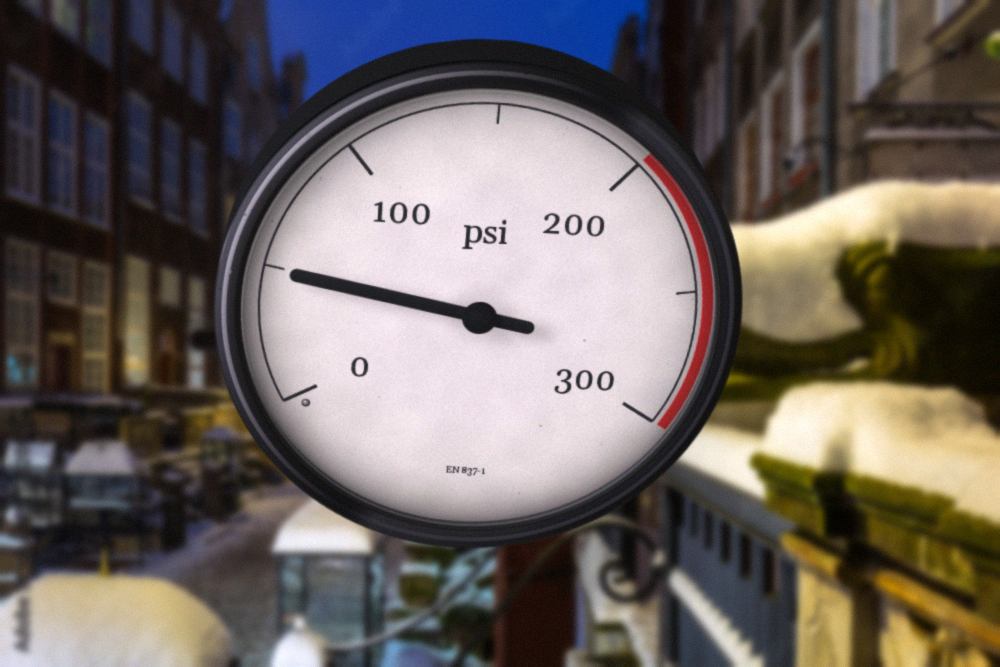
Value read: value=50 unit=psi
